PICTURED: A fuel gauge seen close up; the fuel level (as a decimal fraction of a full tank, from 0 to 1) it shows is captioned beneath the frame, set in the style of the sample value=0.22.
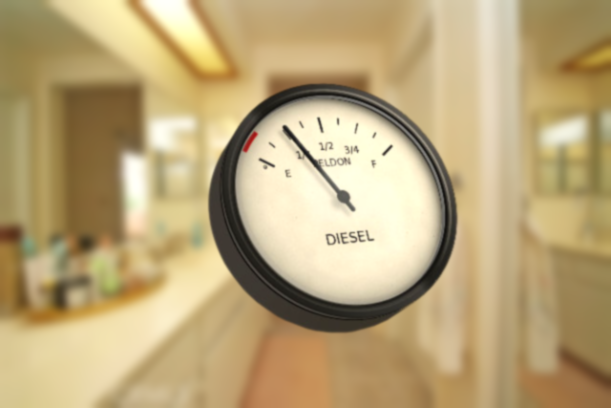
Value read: value=0.25
